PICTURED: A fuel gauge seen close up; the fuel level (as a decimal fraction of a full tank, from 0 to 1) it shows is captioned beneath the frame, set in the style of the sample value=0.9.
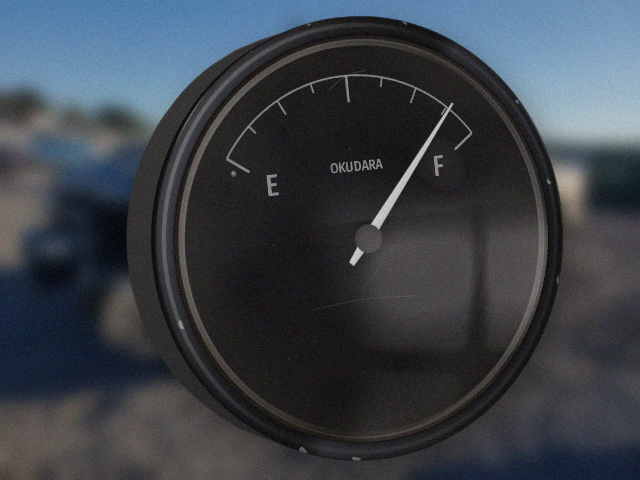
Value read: value=0.875
